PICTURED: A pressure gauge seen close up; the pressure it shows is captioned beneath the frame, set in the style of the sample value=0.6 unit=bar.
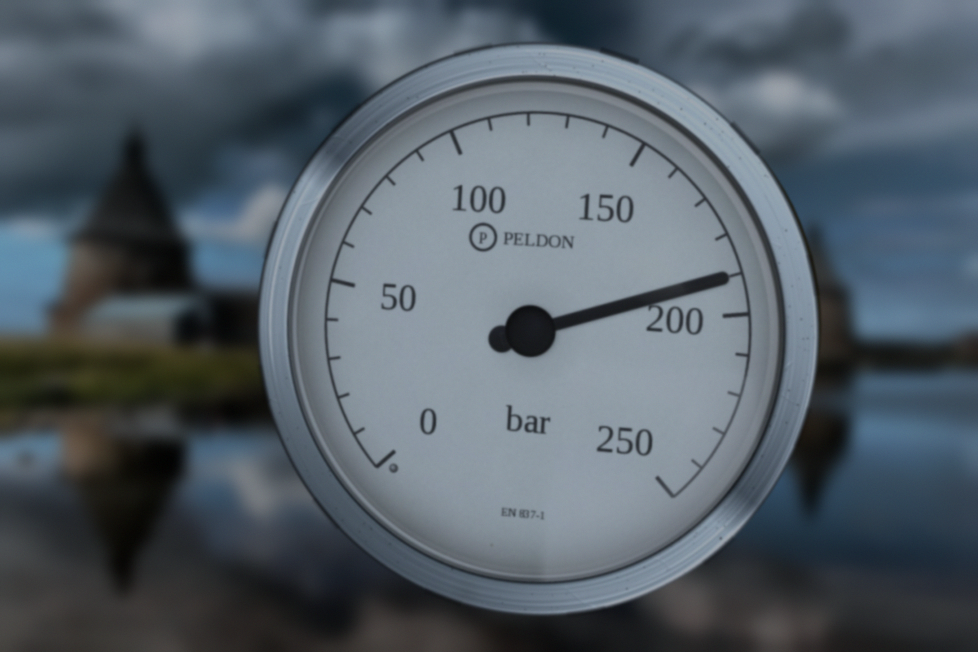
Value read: value=190 unit=bar
